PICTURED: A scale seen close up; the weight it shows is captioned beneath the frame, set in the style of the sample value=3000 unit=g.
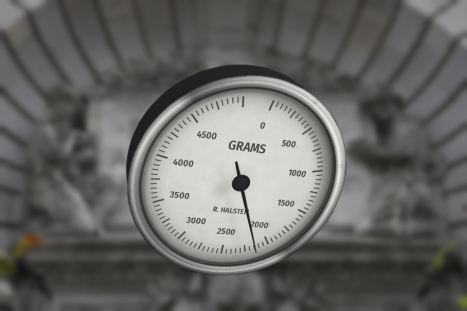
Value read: value=2150 unit=g
